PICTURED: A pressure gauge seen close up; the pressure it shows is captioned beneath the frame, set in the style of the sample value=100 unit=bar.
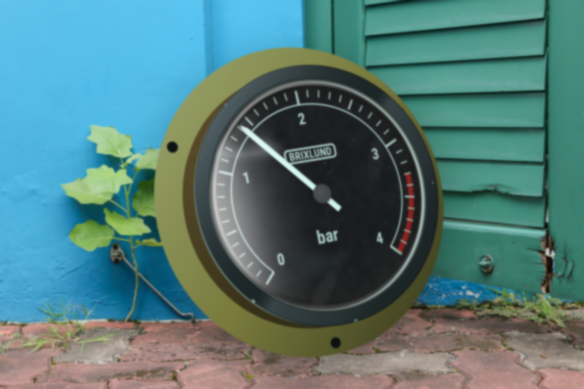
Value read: value=1.4 unit=bar
